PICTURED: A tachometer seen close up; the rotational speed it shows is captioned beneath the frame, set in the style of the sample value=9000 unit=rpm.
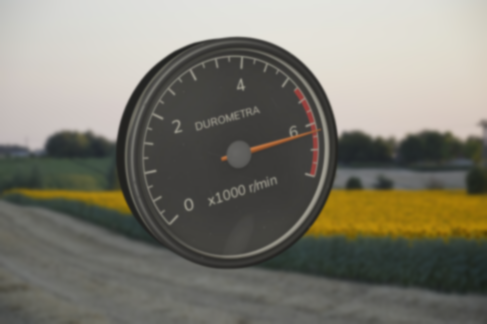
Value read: value=6125 unit=rpm
